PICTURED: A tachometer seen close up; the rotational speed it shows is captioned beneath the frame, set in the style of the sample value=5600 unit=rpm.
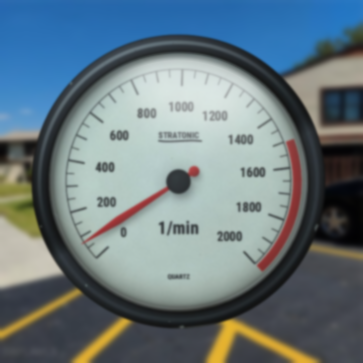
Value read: value=75 unit=rpm
